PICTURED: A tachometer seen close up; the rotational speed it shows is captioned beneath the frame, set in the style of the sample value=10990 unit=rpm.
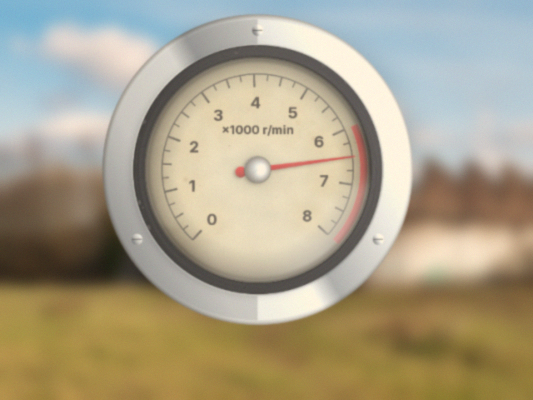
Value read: value=6500 unit=rpm
